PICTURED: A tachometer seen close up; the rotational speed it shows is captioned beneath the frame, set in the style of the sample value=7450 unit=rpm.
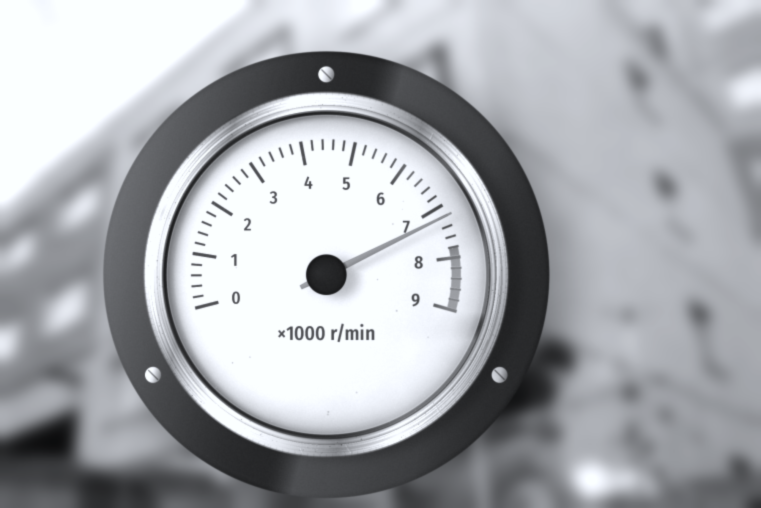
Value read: value=7200 unit=rpm
